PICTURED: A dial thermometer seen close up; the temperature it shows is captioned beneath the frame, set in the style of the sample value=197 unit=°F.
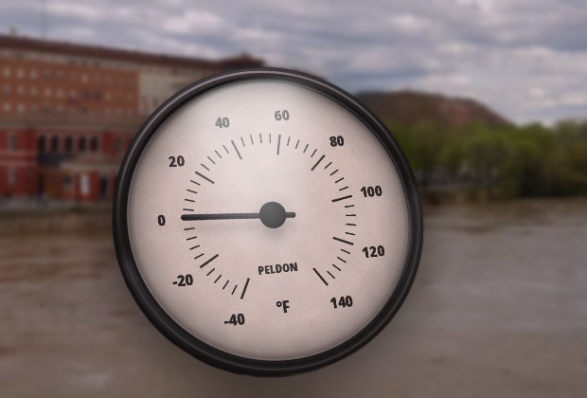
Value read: value=0 unit=°F
